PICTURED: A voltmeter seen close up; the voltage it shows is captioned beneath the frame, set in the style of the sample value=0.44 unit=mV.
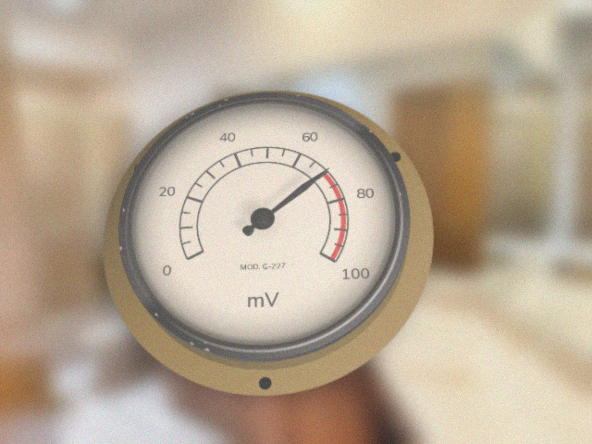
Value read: value=70 unit=mV
